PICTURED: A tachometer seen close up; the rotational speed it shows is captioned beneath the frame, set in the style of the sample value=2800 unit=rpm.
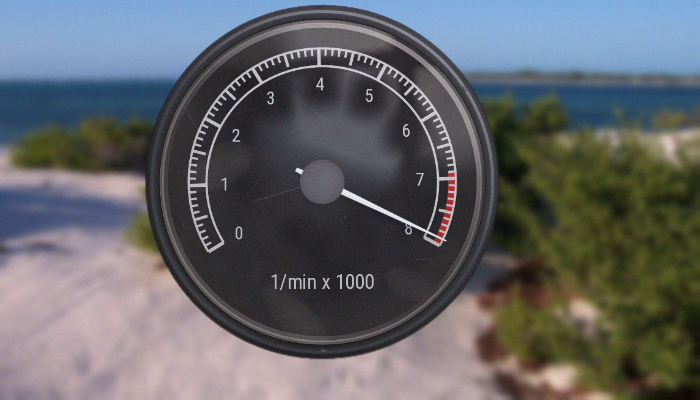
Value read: value=7900 unit=rpm
